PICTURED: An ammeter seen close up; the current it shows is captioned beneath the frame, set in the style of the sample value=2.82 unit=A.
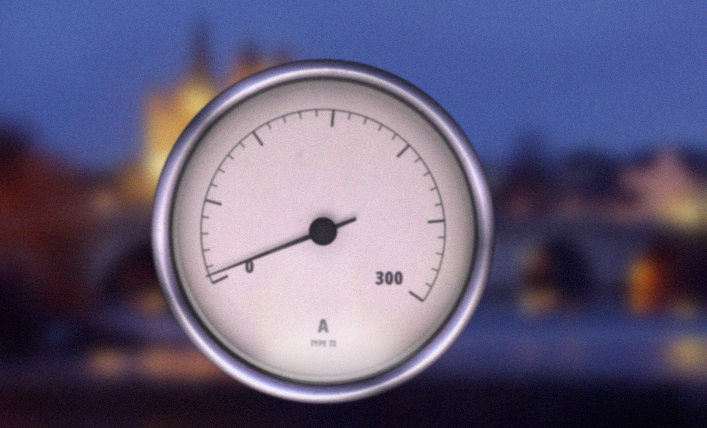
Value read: value=5 unit=A
